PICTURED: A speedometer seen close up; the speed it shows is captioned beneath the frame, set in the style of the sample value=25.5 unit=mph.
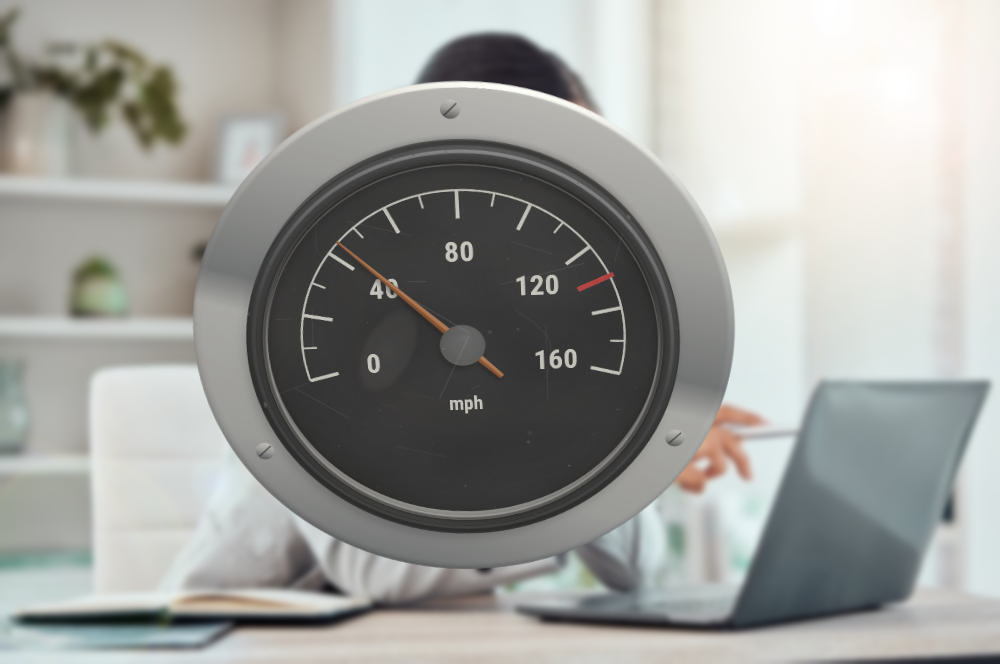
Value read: value=45 unit=mph
